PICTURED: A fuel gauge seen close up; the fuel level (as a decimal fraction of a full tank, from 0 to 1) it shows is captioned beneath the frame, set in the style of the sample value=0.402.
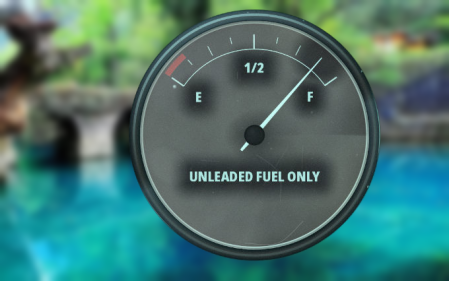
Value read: value=0.875
